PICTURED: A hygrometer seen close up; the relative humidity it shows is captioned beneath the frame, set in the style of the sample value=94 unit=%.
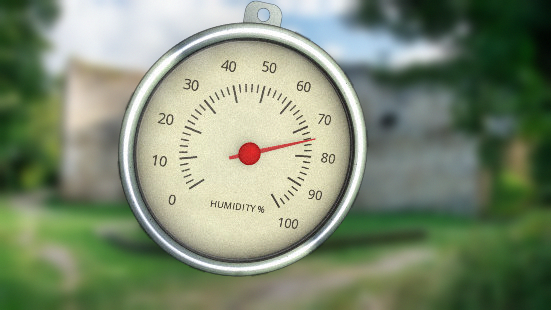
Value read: value=74 unit=%
